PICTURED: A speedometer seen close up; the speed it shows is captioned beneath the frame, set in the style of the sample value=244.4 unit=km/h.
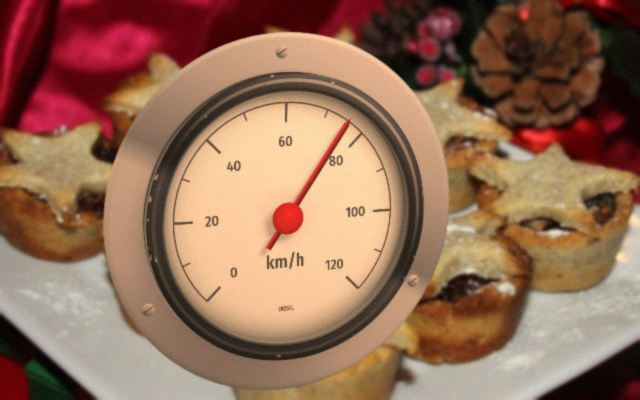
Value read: value=75 unit=km/h
